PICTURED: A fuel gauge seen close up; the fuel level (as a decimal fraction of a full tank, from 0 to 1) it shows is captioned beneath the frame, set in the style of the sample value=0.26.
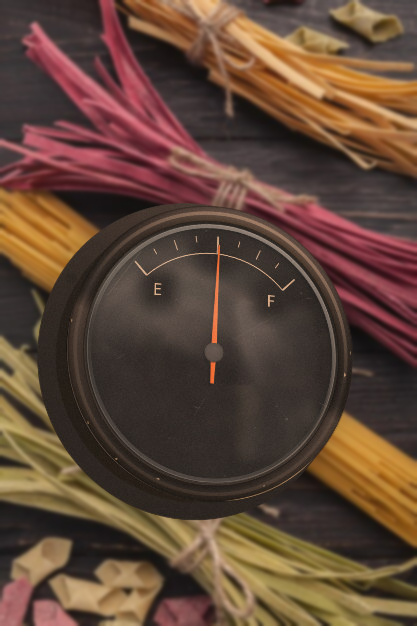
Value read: value=0.5
